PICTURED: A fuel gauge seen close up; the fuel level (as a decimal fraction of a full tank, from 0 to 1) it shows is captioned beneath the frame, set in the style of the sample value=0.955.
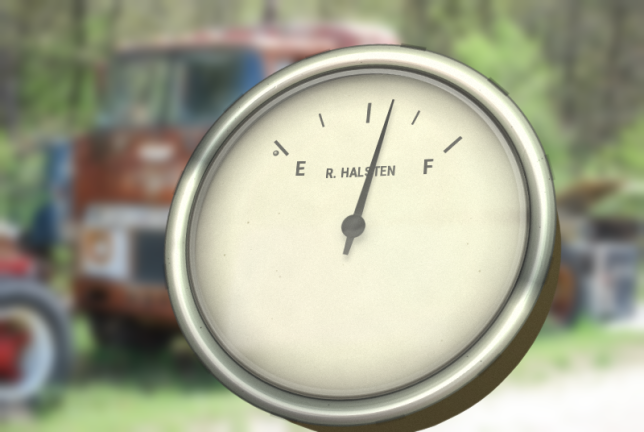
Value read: value=0.625
